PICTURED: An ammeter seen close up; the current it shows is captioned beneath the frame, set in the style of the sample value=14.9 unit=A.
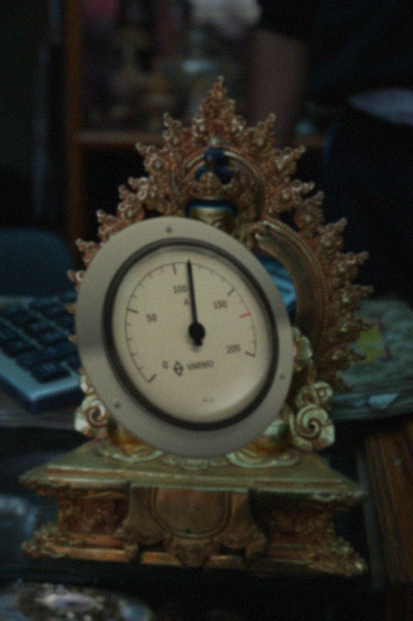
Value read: value=110 unit=A
